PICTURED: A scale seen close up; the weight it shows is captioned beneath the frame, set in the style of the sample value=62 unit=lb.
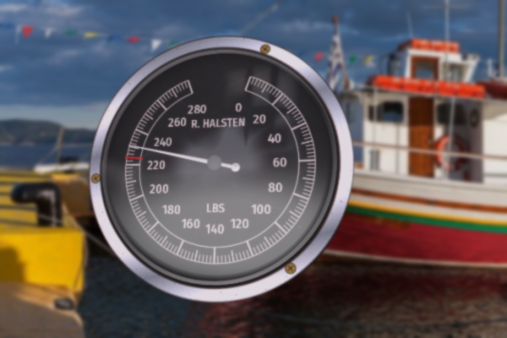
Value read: value=230 unit=lb
